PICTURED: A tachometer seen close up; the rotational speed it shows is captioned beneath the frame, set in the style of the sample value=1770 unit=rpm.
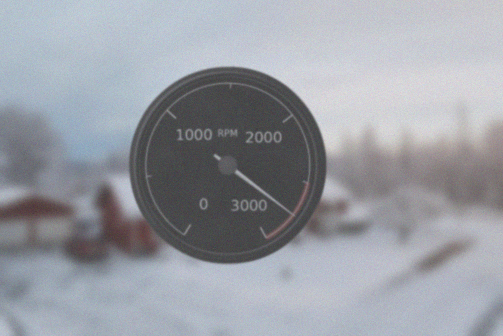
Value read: value=2750 unit=rpm
